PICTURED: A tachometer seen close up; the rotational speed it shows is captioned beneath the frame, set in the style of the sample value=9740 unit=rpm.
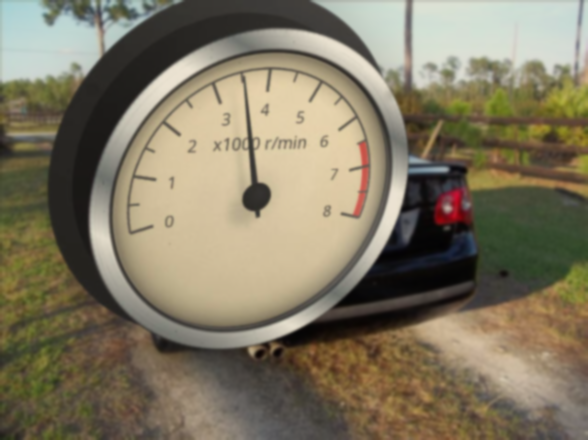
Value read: value=3500 unit=rpm
